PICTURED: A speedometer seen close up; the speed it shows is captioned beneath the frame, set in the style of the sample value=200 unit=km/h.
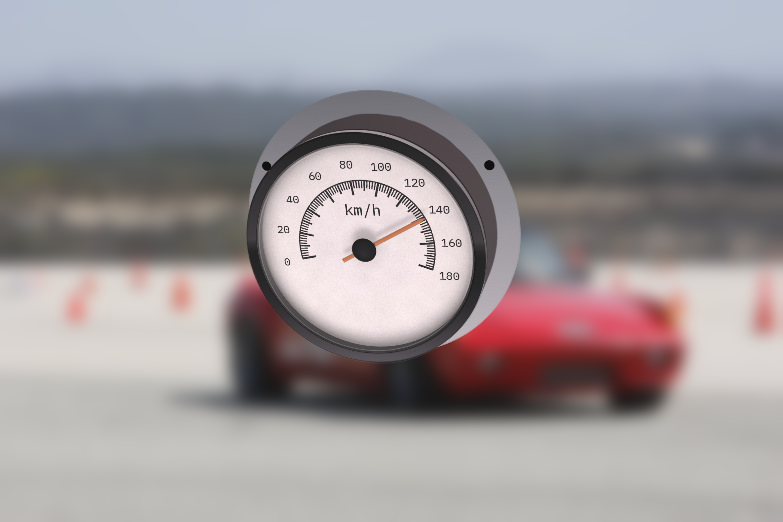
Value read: value=140 unit=km/h
